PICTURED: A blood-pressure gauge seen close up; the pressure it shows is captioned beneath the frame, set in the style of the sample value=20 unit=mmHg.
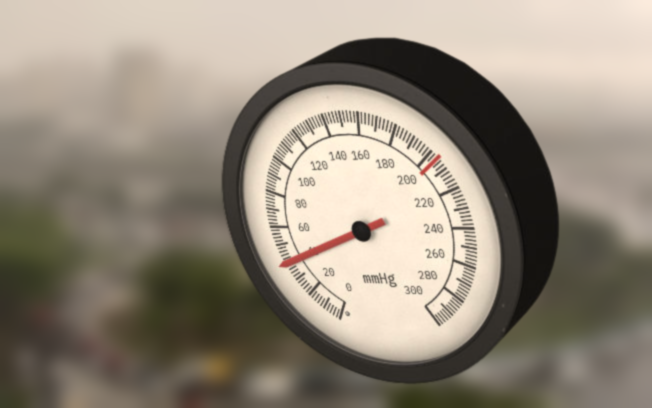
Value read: value=40 unit=mmHg
